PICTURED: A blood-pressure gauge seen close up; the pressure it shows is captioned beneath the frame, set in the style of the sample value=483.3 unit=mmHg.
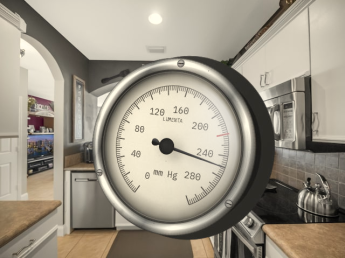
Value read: value=250 unit=mmHg
